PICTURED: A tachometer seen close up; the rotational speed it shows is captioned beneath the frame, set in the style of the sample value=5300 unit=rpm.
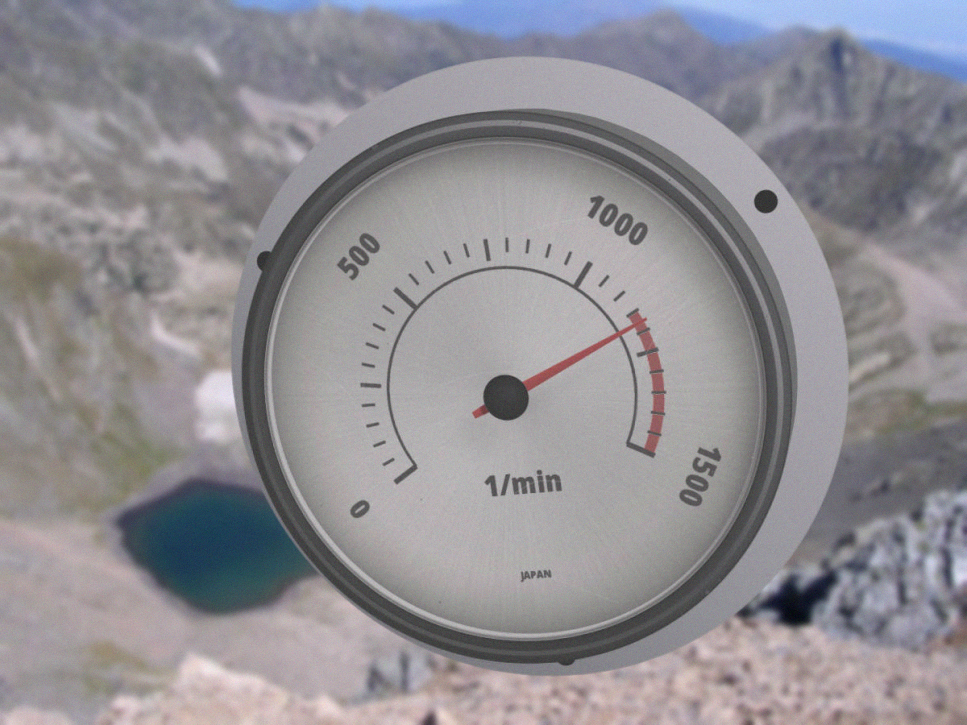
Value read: value=1175 unit=rpm
